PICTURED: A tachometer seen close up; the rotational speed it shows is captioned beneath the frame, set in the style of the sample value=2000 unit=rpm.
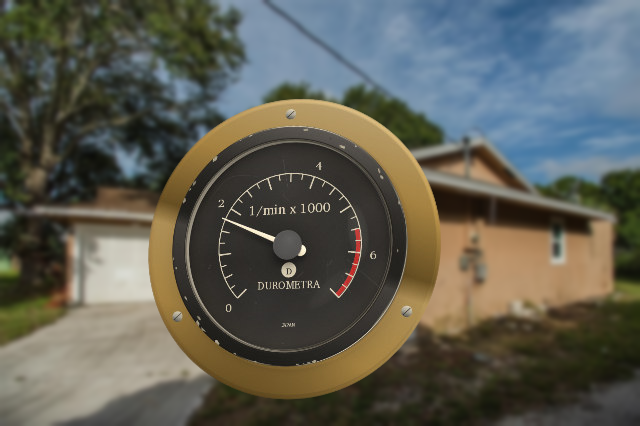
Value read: value=1750 unit=rpm
